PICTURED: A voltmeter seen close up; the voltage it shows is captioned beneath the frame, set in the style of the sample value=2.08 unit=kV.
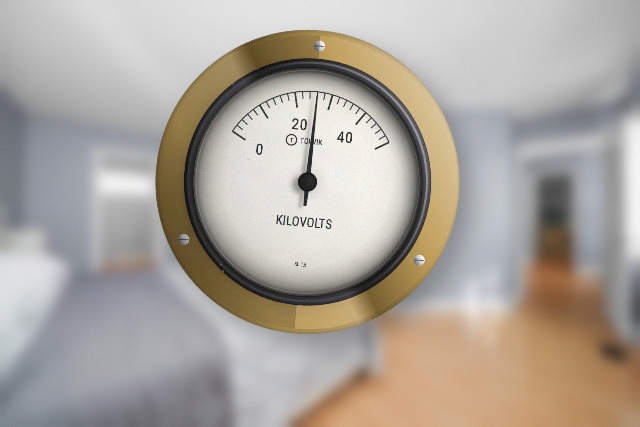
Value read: value=26 unit=kV
